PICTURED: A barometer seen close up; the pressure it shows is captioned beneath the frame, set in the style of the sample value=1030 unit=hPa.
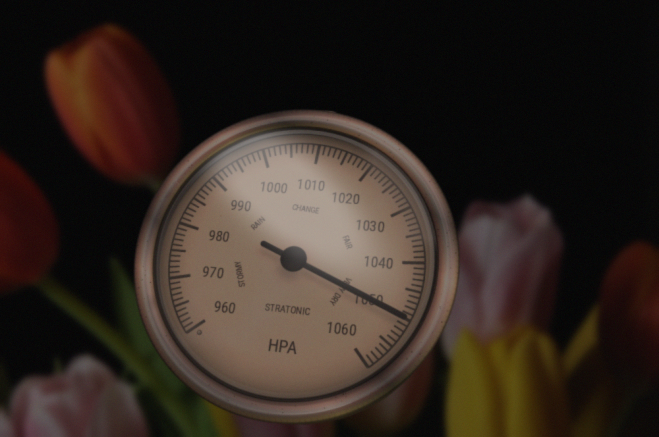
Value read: value=1050 unit=hPa
